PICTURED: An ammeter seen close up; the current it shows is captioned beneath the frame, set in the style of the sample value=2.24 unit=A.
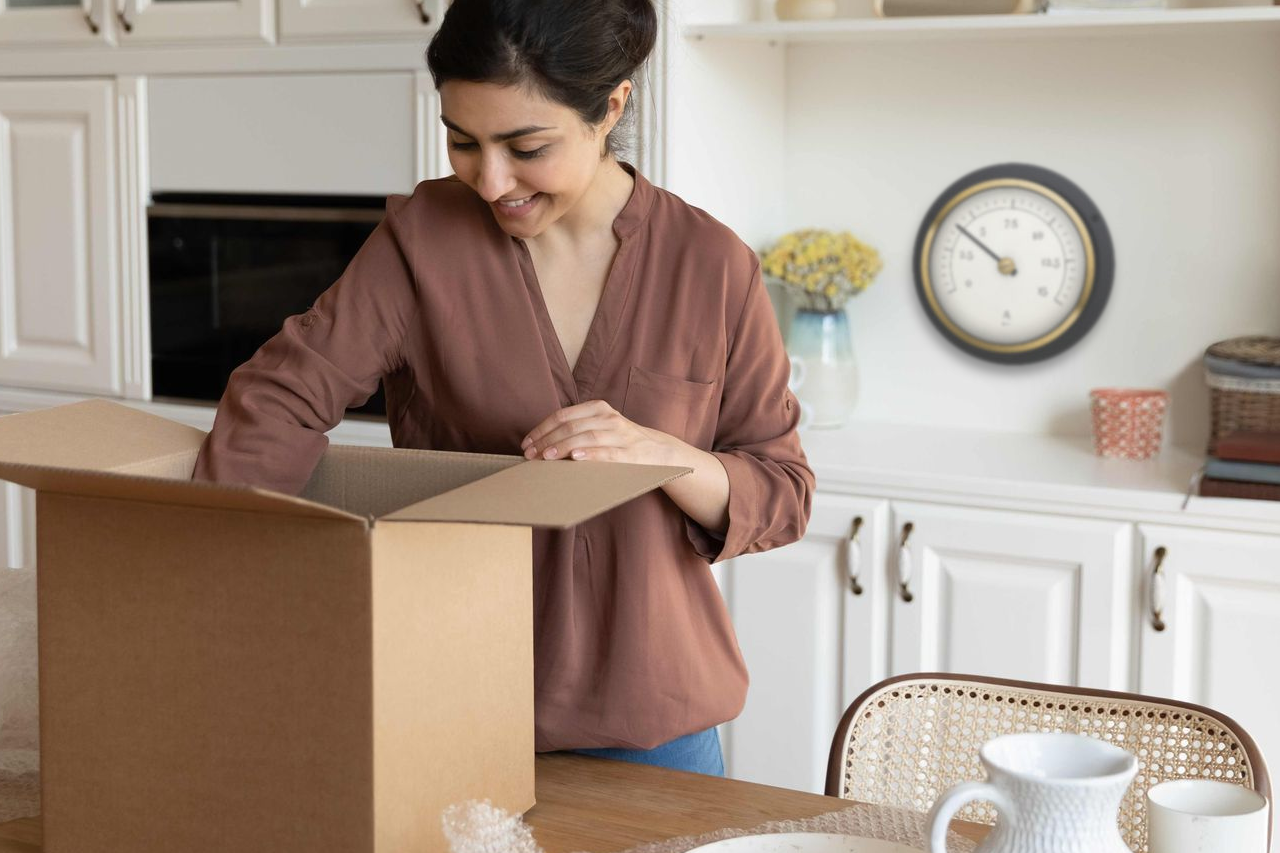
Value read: value=4 unit=A
